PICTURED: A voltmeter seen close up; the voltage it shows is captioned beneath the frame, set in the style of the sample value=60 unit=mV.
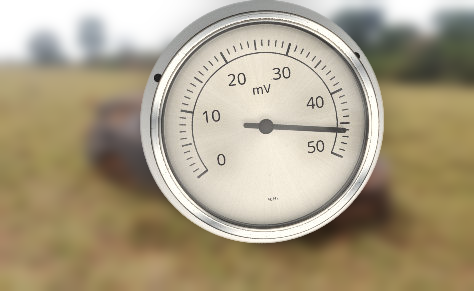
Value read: value=46 unit=mV
